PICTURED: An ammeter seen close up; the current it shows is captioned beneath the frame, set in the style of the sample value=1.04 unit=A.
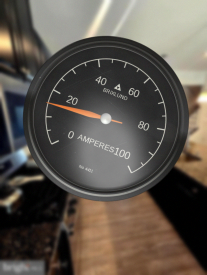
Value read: value=15 unit=A
